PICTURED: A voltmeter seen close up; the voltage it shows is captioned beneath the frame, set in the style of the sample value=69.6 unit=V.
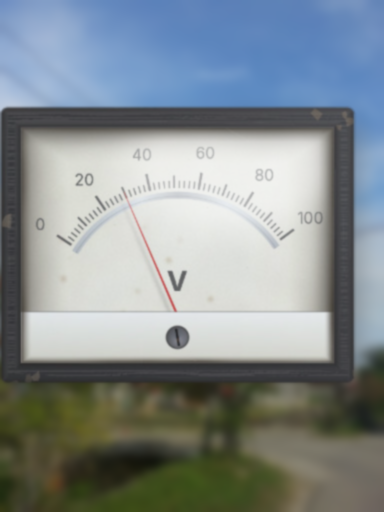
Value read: value=30 unit=V
